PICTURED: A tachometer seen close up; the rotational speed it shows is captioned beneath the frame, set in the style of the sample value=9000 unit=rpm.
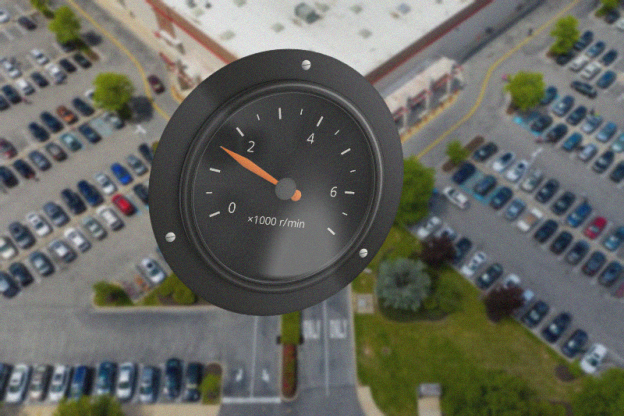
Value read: value=1500 unit=rpm
